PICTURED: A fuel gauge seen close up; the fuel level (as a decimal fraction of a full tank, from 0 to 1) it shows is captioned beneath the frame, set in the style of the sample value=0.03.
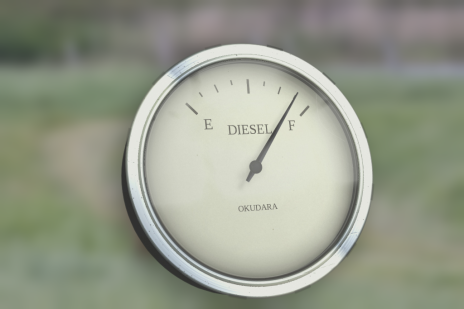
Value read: value=0.875
